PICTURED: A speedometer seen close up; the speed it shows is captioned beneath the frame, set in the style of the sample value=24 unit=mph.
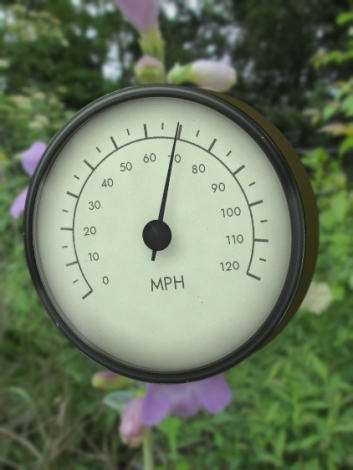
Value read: value=70 unit=mph
